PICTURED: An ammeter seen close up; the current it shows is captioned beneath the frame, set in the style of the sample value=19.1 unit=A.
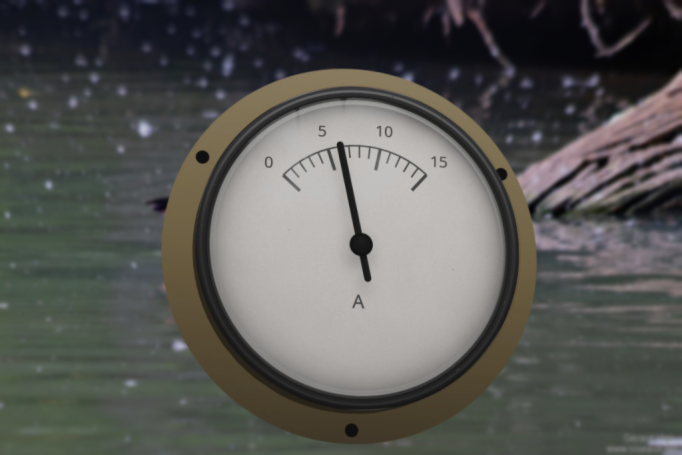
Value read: value=6 unit=A
